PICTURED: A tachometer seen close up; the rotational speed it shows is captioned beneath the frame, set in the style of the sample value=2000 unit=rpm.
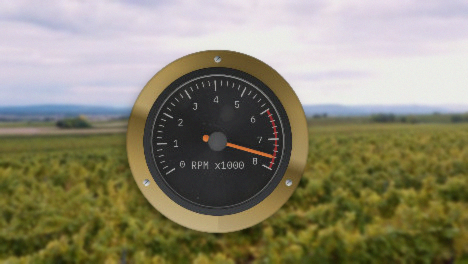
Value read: value=7600 unit=rpm
